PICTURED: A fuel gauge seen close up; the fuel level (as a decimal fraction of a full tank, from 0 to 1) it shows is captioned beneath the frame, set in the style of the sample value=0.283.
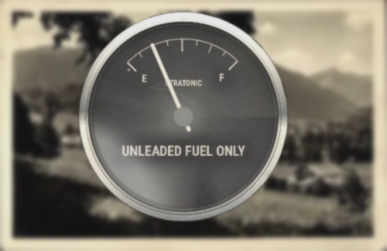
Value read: value=0.25
